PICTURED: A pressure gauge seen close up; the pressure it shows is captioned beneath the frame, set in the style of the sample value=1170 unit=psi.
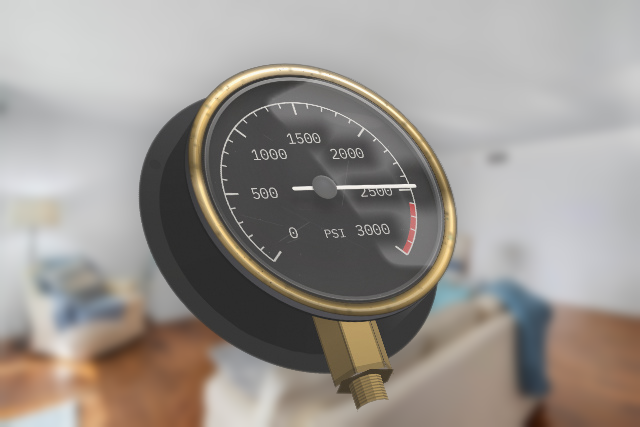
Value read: value=2500 unit=psi
